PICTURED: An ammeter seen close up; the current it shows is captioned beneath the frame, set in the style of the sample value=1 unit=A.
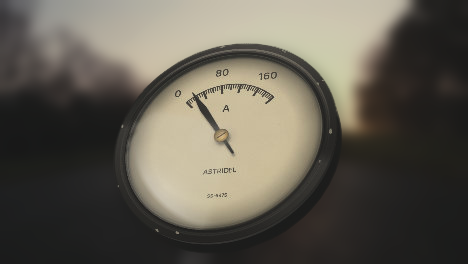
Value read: value=20 unit=A
